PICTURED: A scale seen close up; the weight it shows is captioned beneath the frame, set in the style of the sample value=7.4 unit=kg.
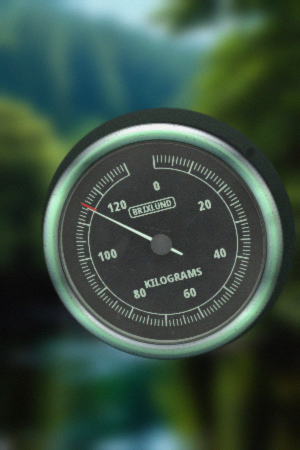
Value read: value=115 unit=kg
